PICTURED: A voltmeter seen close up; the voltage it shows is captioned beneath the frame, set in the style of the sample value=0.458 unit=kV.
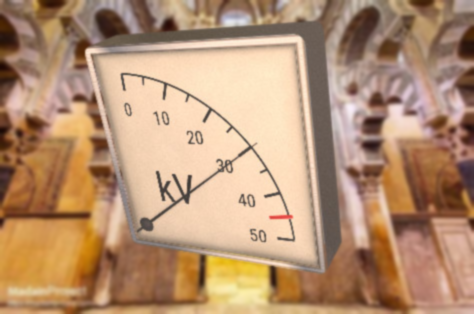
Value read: value=30 unit=kV
